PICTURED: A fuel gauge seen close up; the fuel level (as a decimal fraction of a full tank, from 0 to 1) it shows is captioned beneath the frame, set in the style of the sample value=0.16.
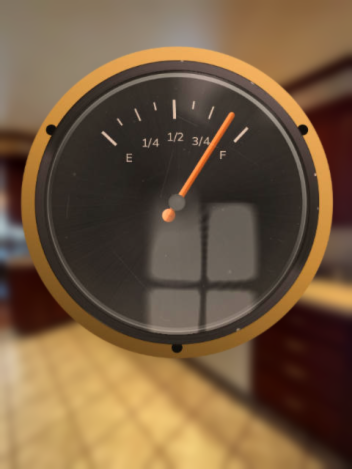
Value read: value=0.875
